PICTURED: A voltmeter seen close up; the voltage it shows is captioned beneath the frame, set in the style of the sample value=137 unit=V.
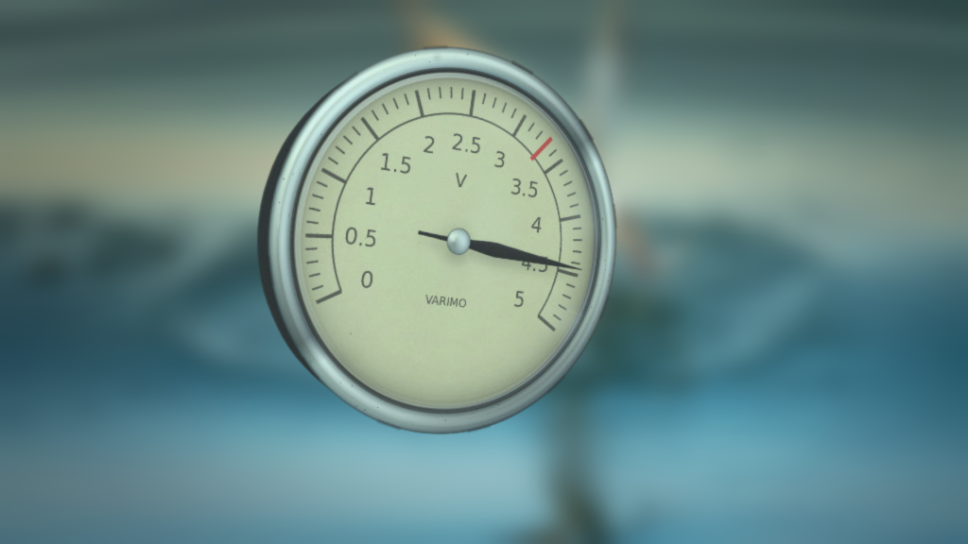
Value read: value=4.45 unit=V
